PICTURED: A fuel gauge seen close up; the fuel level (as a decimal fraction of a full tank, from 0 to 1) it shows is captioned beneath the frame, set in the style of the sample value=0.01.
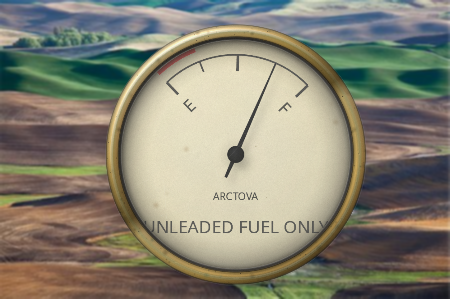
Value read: value=0.75
